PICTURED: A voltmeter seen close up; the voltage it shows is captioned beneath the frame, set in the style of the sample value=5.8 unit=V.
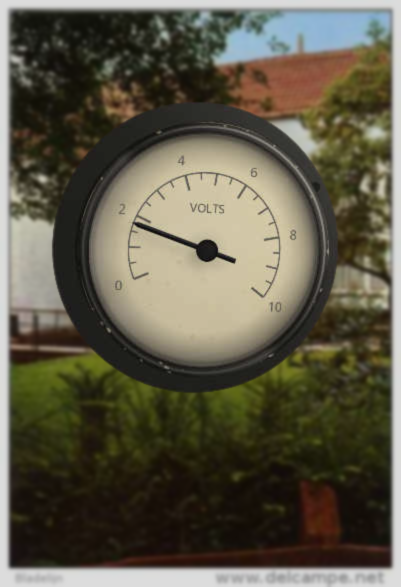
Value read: value=1.75 unit=V
